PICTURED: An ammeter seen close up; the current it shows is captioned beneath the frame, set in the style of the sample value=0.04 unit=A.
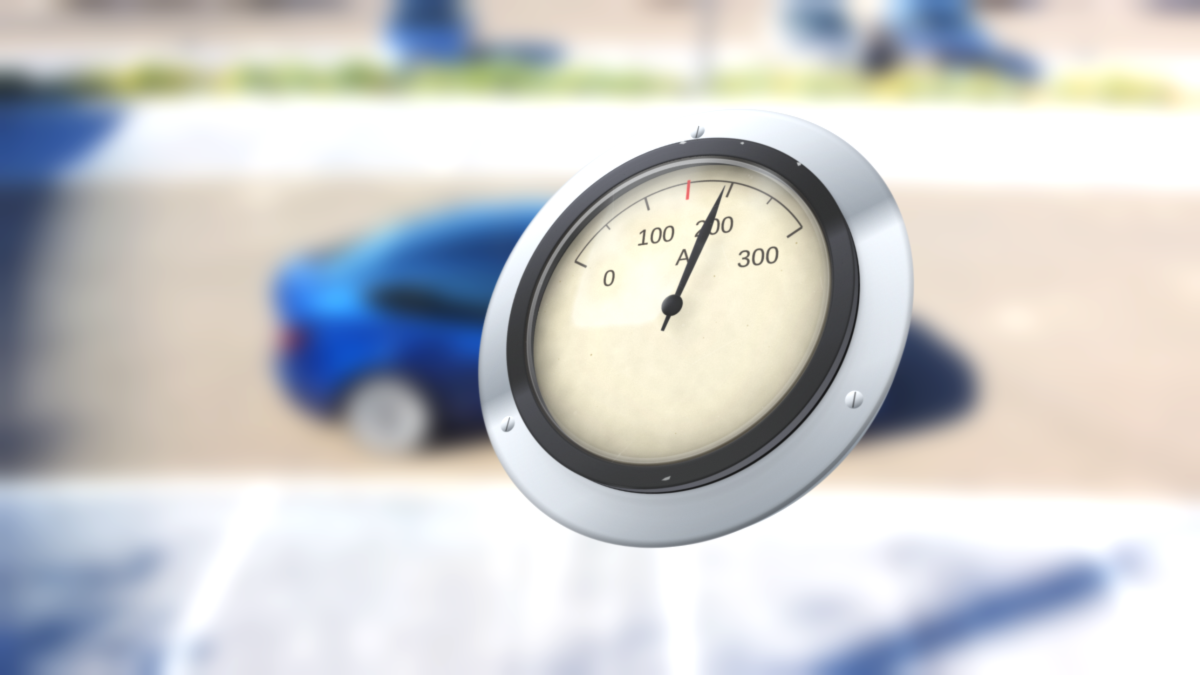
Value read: value=200 unit=A
